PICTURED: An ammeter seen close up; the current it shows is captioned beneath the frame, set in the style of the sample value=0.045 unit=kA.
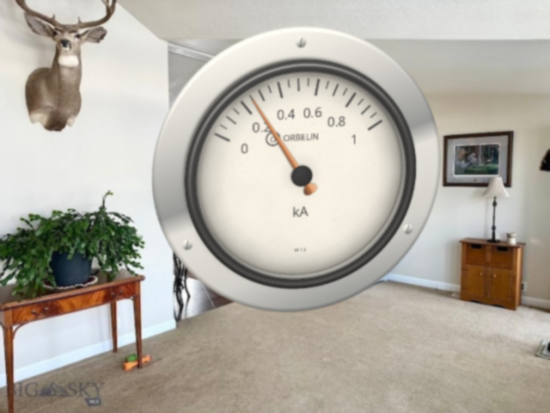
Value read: value=0.25 unit=kA
